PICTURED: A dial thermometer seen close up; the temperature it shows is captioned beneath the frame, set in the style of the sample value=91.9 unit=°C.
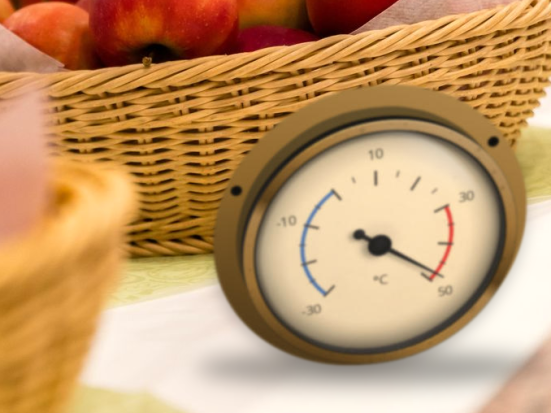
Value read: value=47.5 unit=°C
